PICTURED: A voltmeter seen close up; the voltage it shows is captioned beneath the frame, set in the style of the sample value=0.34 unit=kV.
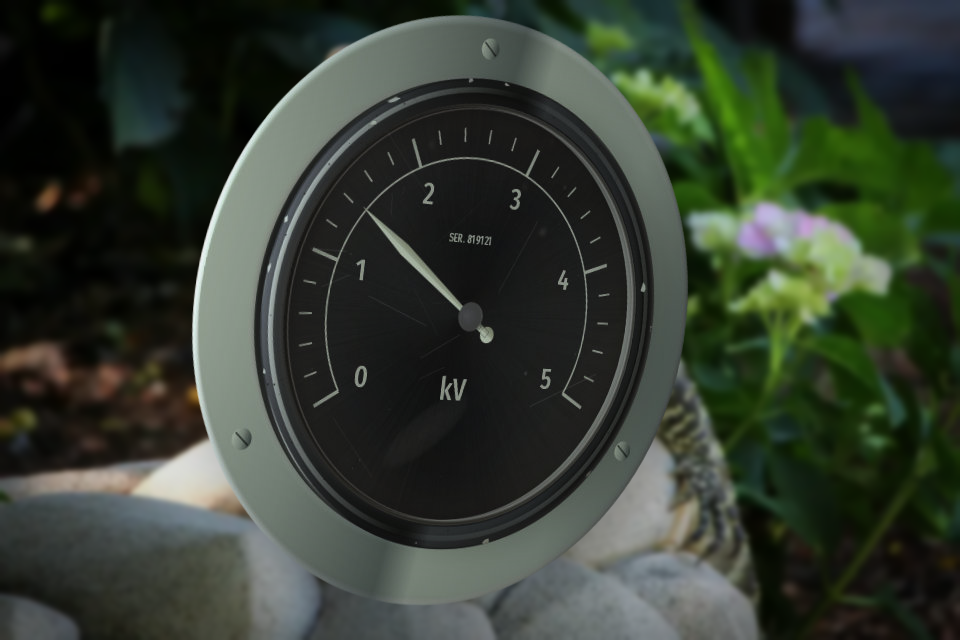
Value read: value=1.4 unit=kV
